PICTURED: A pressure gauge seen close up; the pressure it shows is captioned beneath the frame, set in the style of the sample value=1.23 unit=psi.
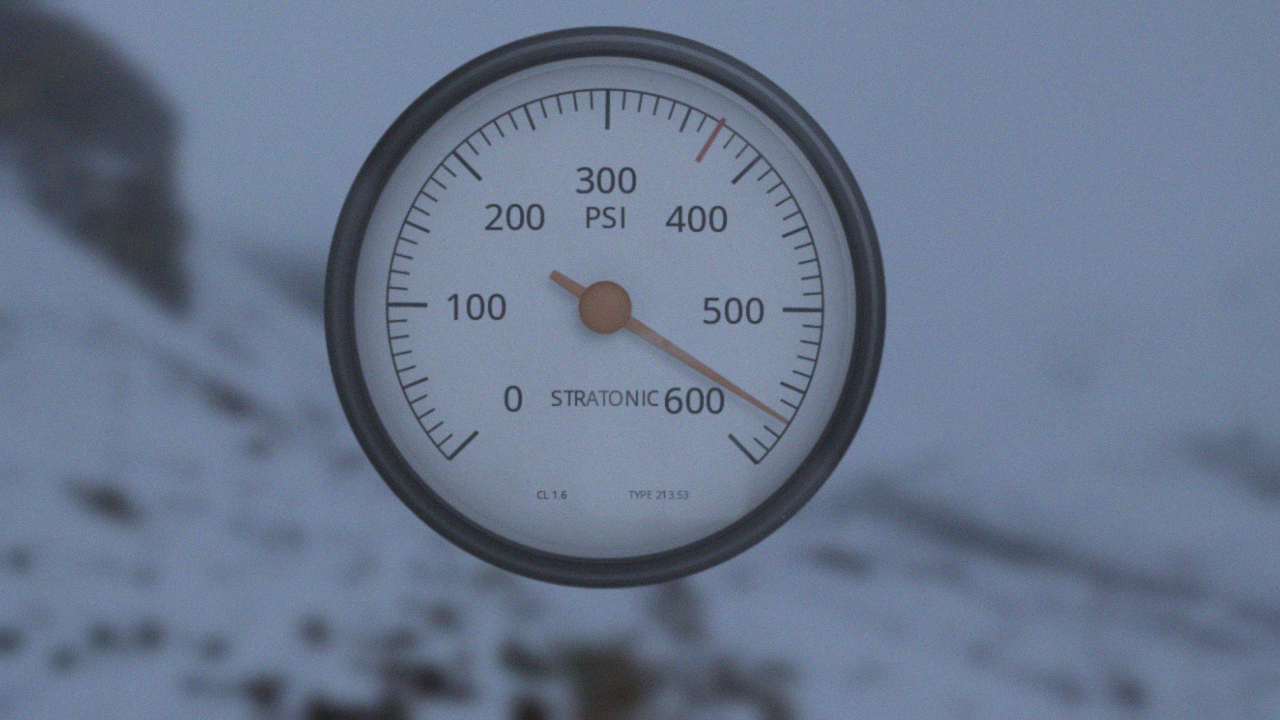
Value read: value=570 unit=psi
